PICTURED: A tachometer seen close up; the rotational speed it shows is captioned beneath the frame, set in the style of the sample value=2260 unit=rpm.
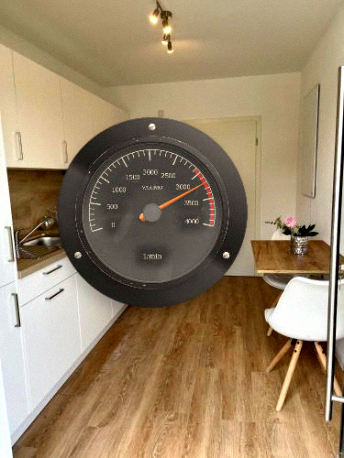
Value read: value=3200 unit=rpm
